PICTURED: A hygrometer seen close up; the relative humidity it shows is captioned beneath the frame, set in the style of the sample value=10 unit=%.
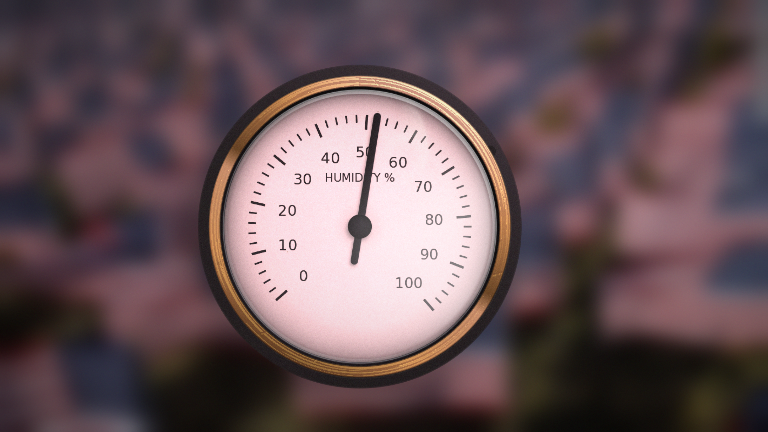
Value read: value=52 unit=%
